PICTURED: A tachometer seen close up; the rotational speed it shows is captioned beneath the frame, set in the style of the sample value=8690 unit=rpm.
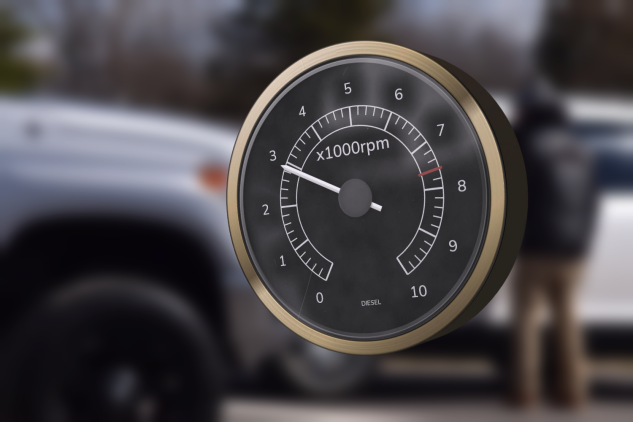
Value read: value=2900 unit=rpm
